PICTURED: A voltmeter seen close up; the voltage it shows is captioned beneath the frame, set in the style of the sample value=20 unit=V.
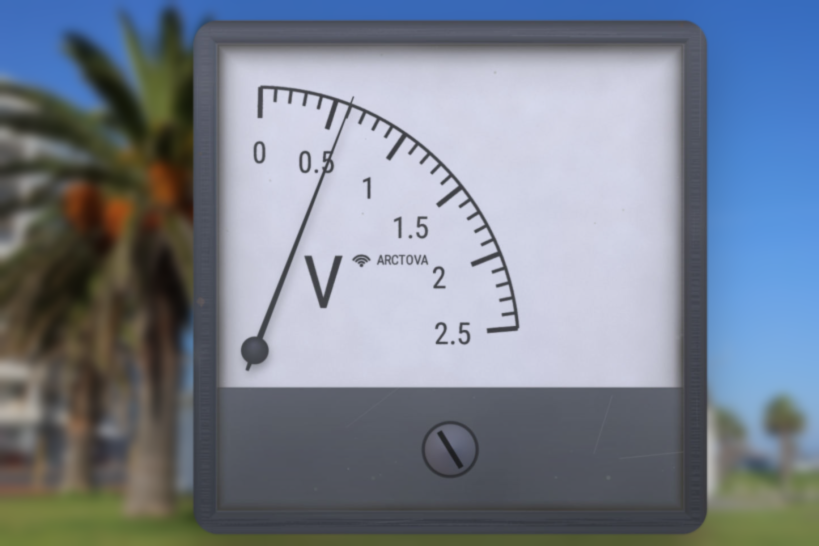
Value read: value=0.6 unit=V
